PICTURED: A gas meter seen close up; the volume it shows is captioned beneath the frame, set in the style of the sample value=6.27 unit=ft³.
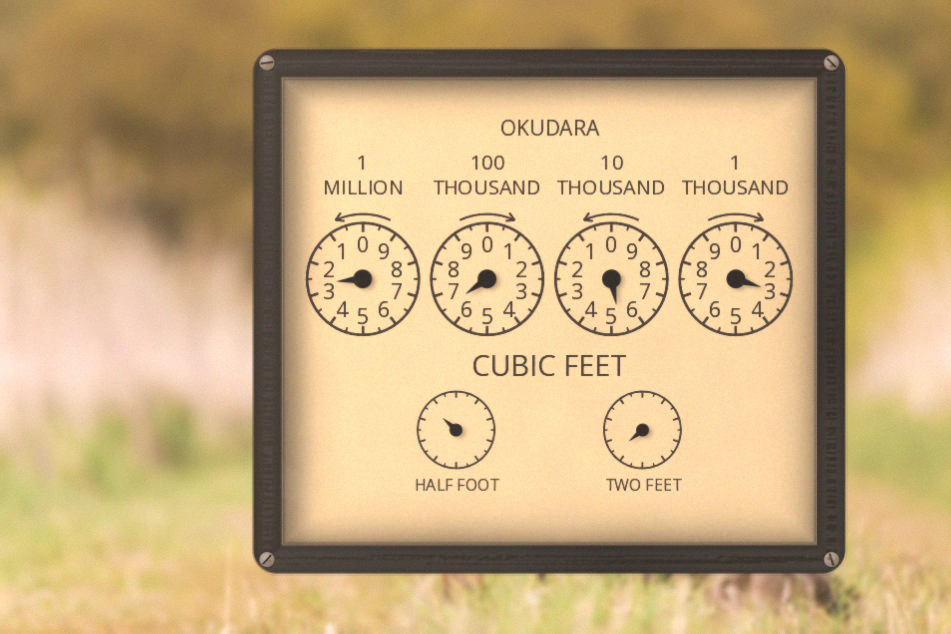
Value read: value=265300 unit=ft³
